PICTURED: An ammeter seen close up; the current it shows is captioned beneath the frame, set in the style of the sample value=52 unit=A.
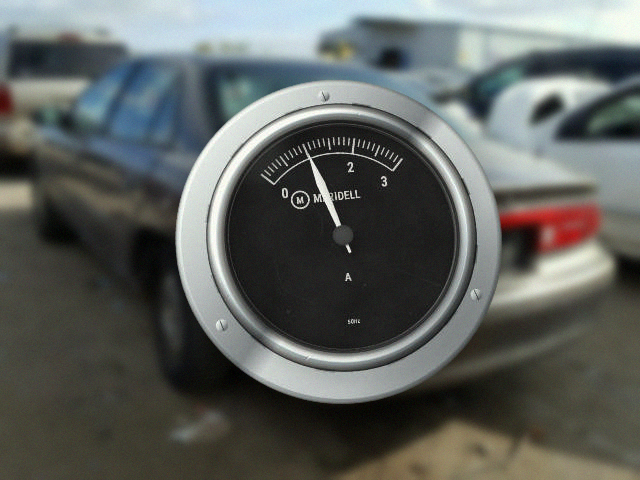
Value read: value=1 unit=A
